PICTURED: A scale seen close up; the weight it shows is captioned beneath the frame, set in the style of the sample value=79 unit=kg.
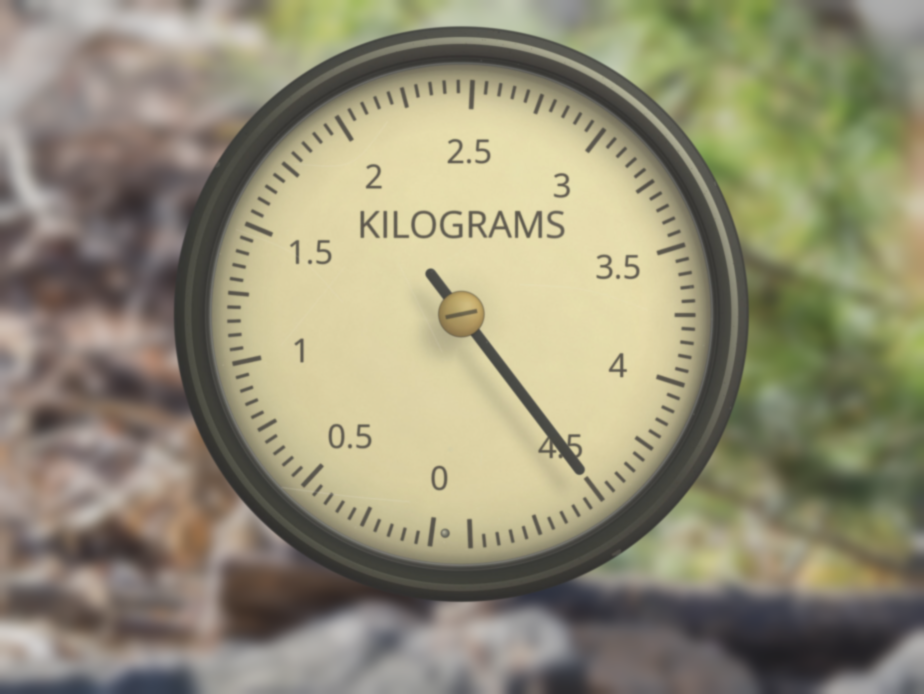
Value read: value=4.5 unit=kg
